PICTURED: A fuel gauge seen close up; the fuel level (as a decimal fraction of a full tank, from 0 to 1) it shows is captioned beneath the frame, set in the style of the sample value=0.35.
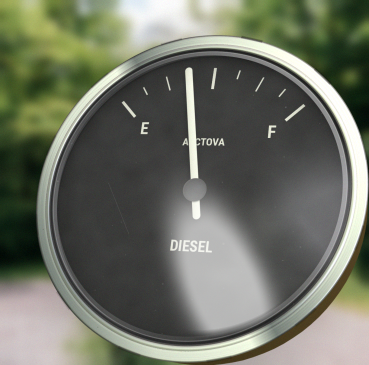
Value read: value=0.375
